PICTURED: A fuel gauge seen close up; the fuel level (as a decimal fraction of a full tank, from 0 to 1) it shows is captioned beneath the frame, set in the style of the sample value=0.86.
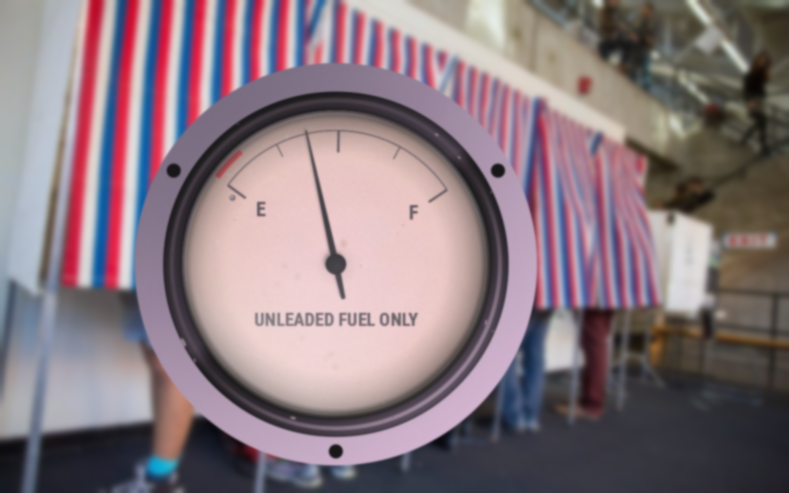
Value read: value=0.375
